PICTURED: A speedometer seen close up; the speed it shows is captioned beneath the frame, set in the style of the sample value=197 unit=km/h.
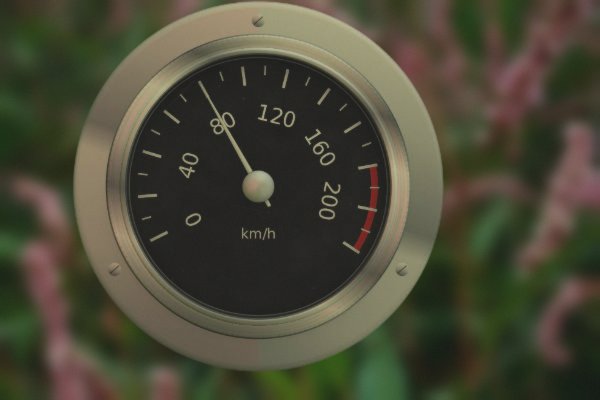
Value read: value=80 unit=km/h
